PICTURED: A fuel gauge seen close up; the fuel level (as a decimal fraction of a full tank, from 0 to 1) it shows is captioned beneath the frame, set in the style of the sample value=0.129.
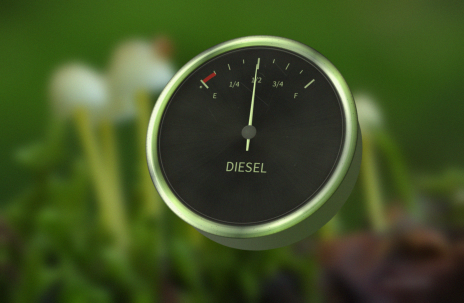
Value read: value=0.5
